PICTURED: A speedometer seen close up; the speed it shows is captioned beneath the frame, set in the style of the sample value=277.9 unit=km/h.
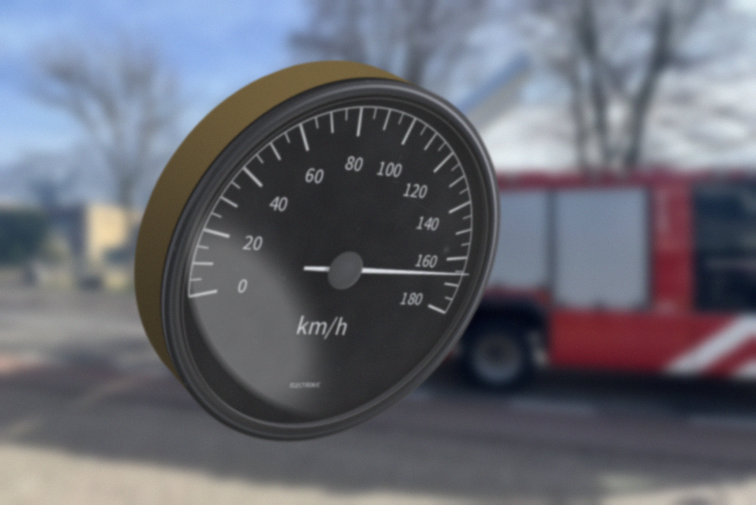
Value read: value=165 unit=km/h
